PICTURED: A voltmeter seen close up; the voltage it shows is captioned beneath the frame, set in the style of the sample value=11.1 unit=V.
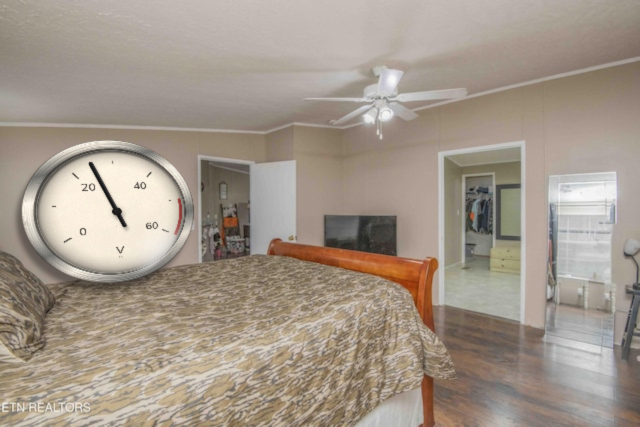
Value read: value=25 unit=V
